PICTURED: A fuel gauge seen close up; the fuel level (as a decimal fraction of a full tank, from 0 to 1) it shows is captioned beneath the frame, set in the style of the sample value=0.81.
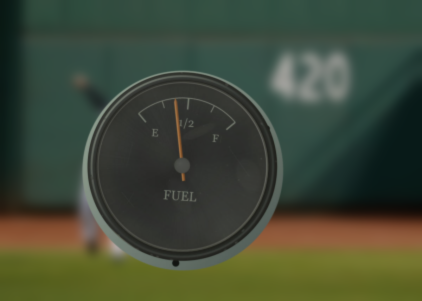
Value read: value=0.375
